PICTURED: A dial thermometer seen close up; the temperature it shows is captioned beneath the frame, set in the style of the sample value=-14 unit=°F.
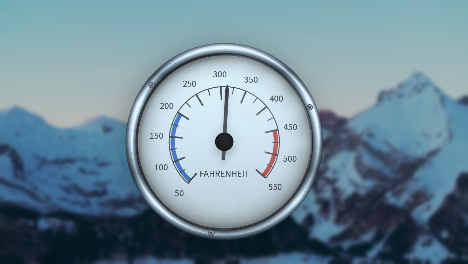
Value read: value=312.5 unit=°F
